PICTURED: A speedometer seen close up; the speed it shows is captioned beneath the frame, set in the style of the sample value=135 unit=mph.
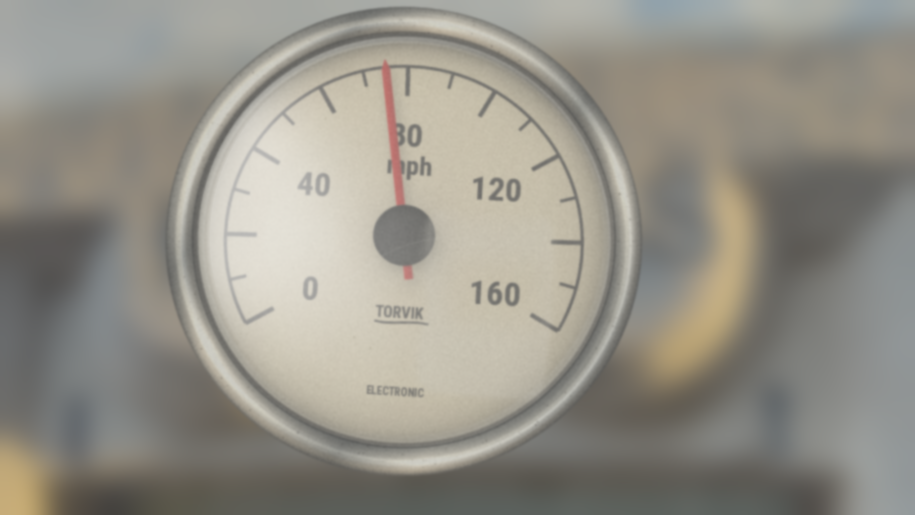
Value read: value=75 unit=mph
